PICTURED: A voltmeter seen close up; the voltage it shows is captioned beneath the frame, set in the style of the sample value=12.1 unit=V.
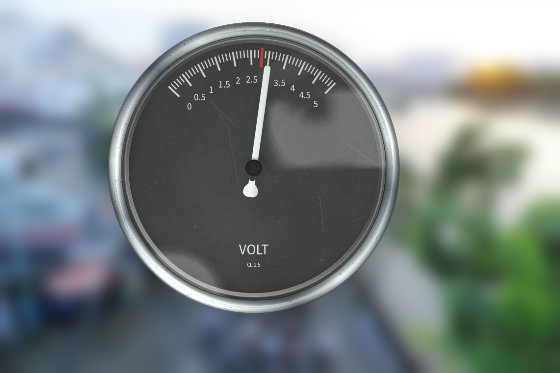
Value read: value=3 unit=V
